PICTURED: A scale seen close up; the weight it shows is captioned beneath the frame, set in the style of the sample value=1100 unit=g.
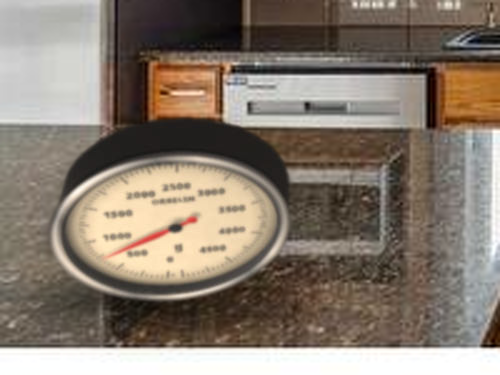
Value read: value=750 unit=g
